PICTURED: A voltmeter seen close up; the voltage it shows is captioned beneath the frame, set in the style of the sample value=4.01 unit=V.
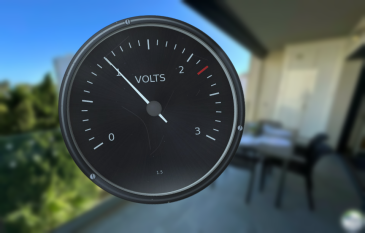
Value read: value=1 unit=V
